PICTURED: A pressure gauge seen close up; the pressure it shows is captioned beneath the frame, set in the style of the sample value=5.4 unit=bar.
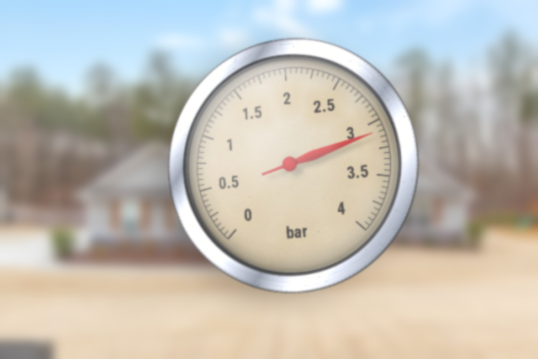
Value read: value=3.1 unit=bar
